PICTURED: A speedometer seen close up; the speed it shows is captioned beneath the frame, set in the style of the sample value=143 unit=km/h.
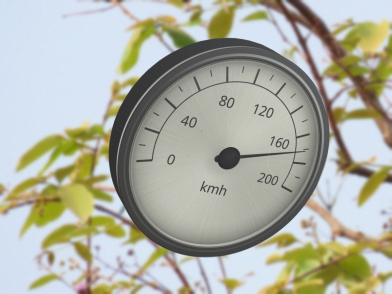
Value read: value=170 unit=km/h
